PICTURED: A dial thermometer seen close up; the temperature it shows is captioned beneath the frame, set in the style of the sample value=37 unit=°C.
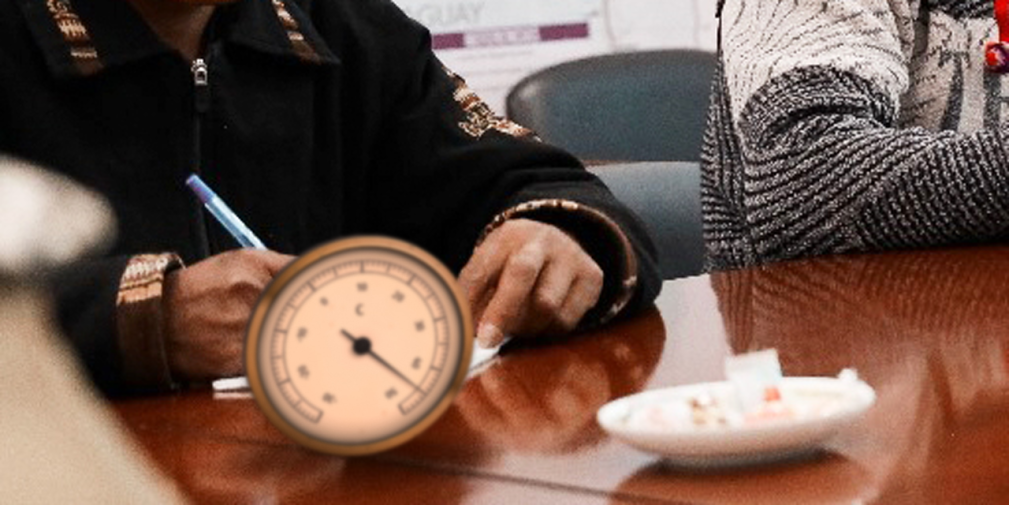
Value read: value=45 unit=°C
